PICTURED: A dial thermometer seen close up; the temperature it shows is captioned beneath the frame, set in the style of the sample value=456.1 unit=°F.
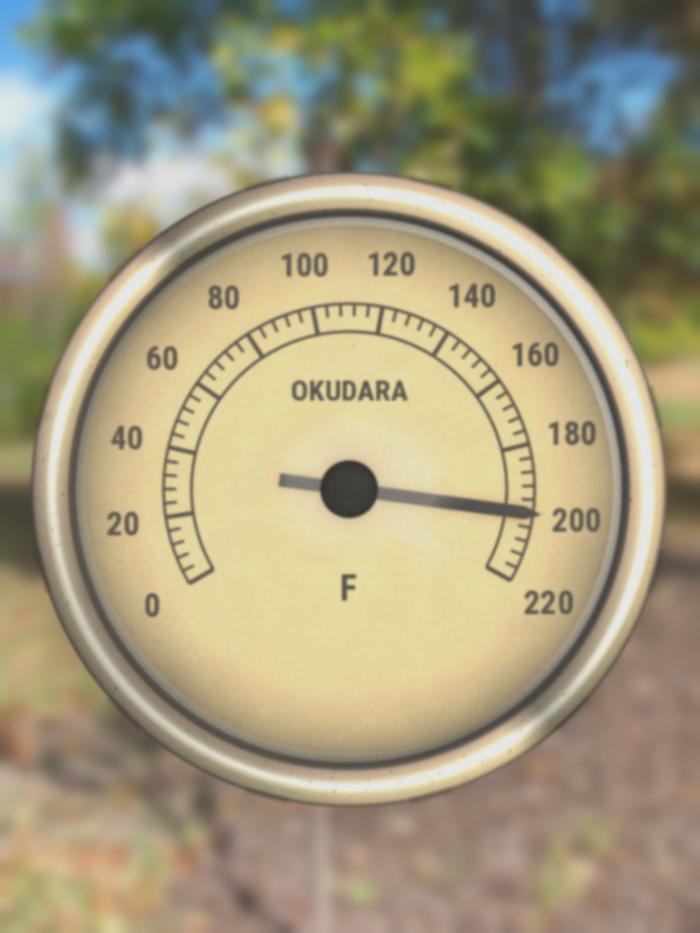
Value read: value=200 unit=°F
